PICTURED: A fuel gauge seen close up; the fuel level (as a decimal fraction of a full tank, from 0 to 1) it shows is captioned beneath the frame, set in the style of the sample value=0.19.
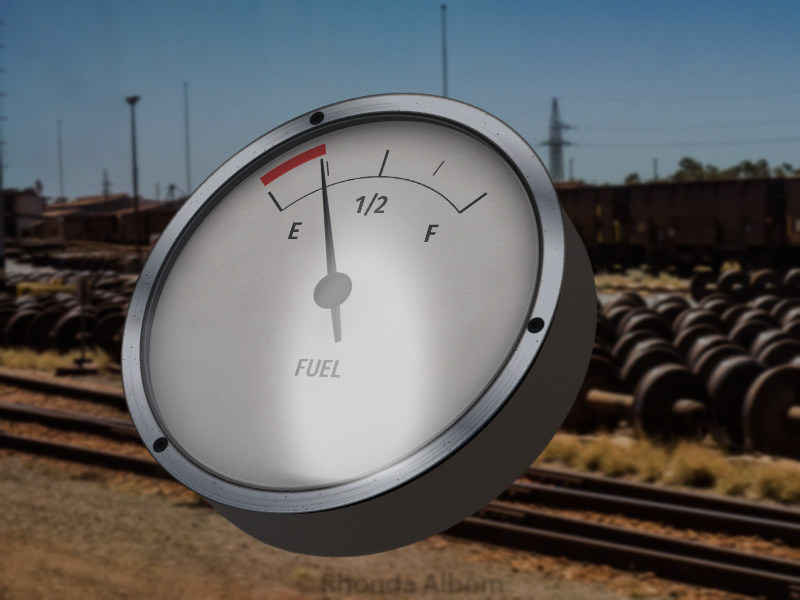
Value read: value=0.25
